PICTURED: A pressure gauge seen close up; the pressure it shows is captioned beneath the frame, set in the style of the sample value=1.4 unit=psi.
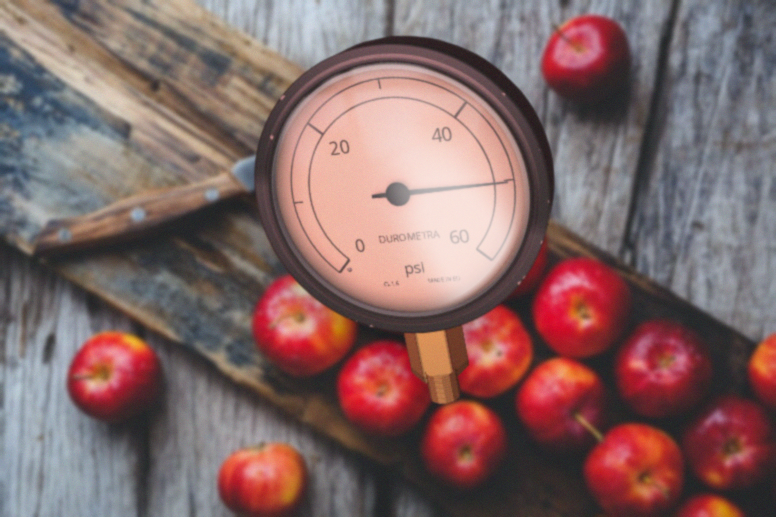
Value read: value=50 unit=psi
